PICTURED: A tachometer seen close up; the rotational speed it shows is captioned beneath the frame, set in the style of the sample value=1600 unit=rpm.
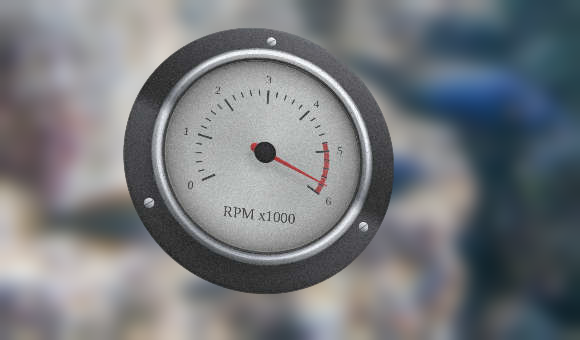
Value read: value=5800 unit=rpm
